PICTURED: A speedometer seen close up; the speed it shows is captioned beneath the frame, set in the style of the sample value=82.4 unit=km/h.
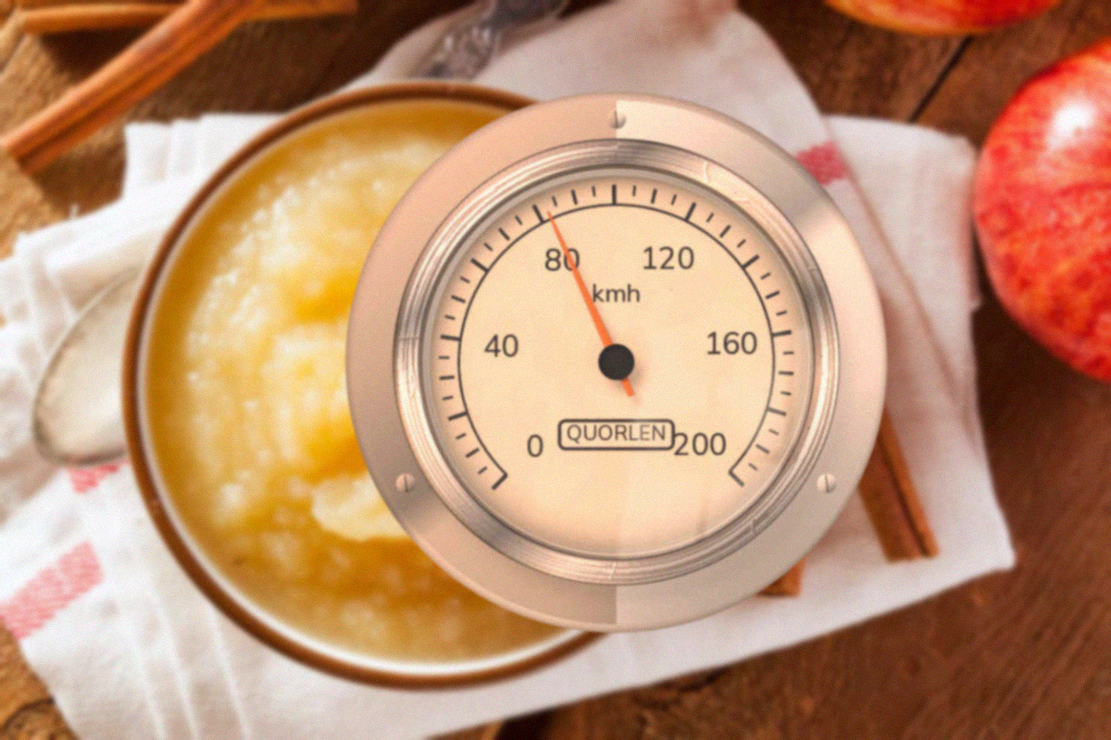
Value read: value=82.5 unit=km/h
